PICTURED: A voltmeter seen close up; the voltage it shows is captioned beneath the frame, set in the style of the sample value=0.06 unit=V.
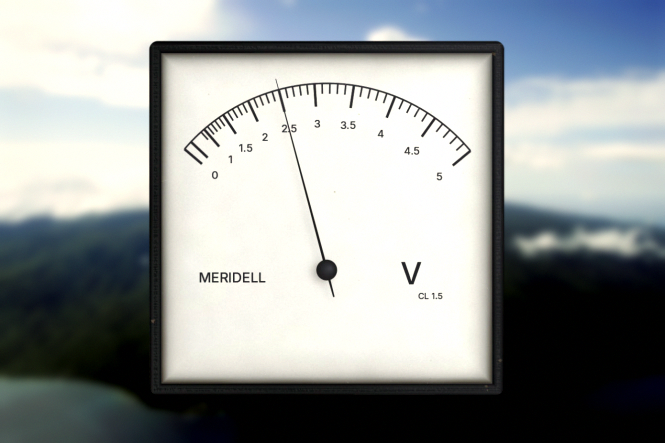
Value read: value=2.5 unit=V
